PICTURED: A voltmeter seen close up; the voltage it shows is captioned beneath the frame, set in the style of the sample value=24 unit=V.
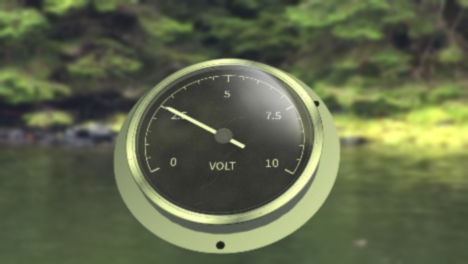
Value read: value=2.5 unit=V
